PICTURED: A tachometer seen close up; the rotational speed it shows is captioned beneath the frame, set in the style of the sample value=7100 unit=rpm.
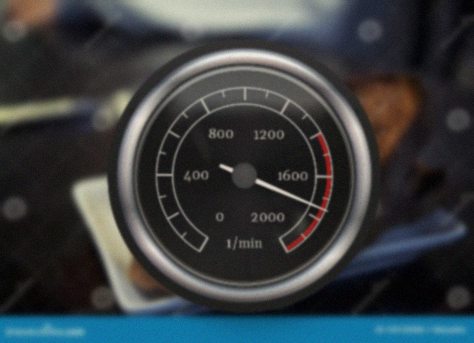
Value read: value=1750 unit=rpm
